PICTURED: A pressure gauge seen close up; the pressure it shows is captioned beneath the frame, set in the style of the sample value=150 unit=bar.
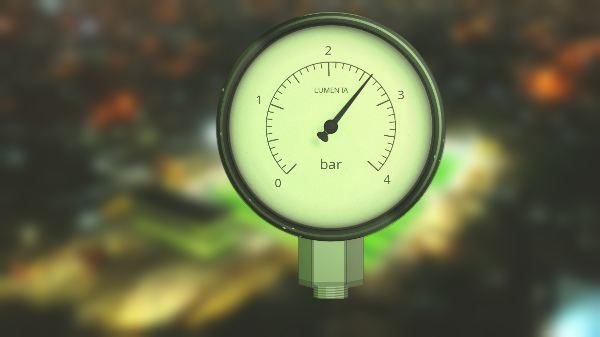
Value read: value=2.6 unit=bar
